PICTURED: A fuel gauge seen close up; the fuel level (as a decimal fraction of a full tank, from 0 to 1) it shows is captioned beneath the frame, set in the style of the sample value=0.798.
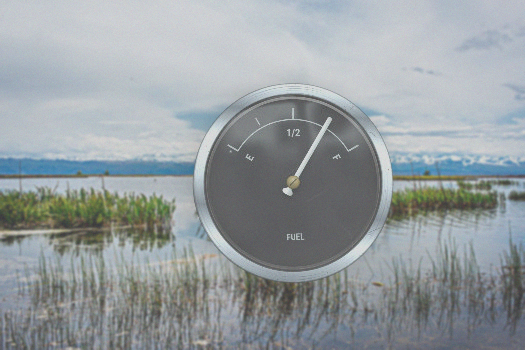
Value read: value=0.75
